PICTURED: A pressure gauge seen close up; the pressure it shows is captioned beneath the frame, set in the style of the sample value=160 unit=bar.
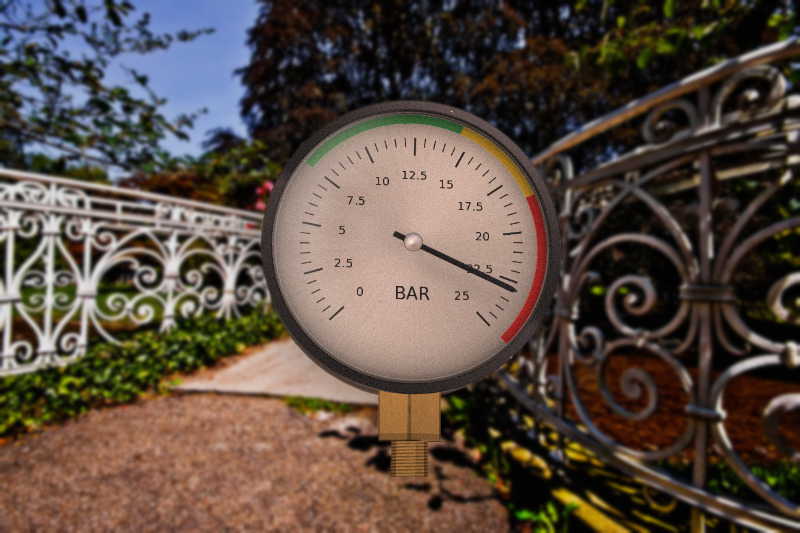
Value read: value=23 unit=bar
